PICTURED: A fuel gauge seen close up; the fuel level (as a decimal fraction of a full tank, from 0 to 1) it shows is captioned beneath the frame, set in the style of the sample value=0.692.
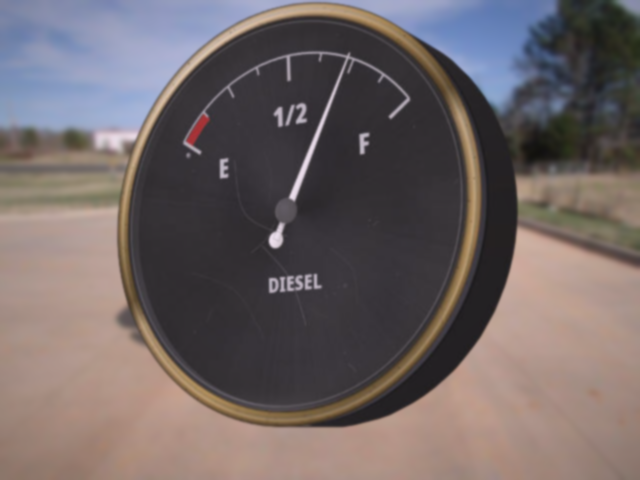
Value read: value=0.75
